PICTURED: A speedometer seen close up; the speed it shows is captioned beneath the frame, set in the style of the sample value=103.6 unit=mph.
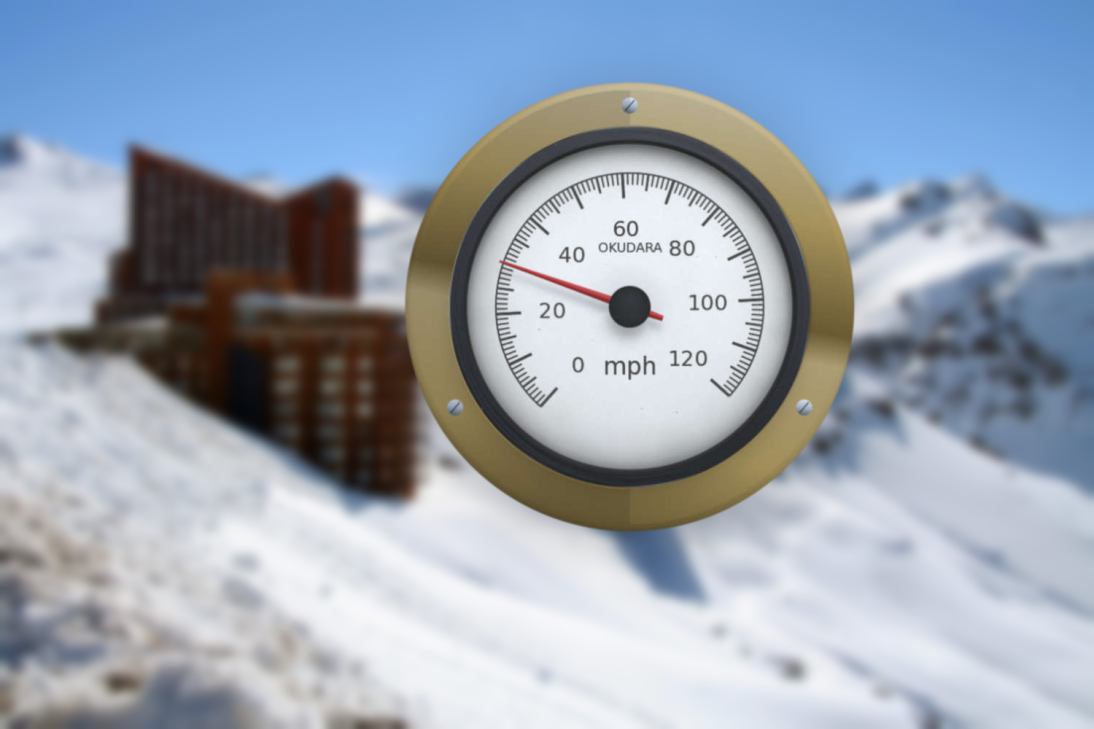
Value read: value=30 unit=mph
